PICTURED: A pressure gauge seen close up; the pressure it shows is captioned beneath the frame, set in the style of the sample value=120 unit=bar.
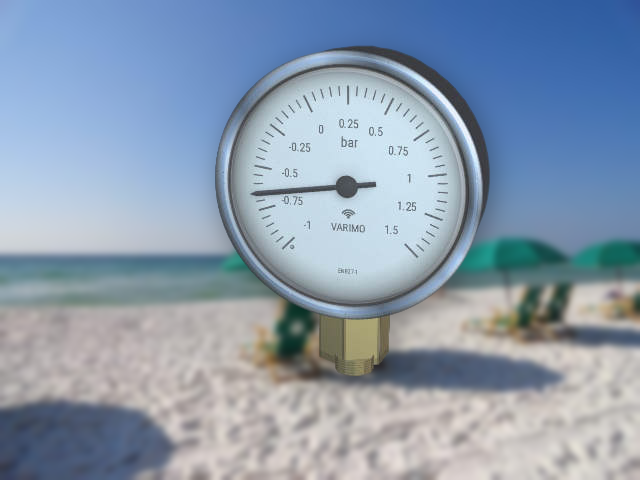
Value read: value=-0.65 unit=bar
